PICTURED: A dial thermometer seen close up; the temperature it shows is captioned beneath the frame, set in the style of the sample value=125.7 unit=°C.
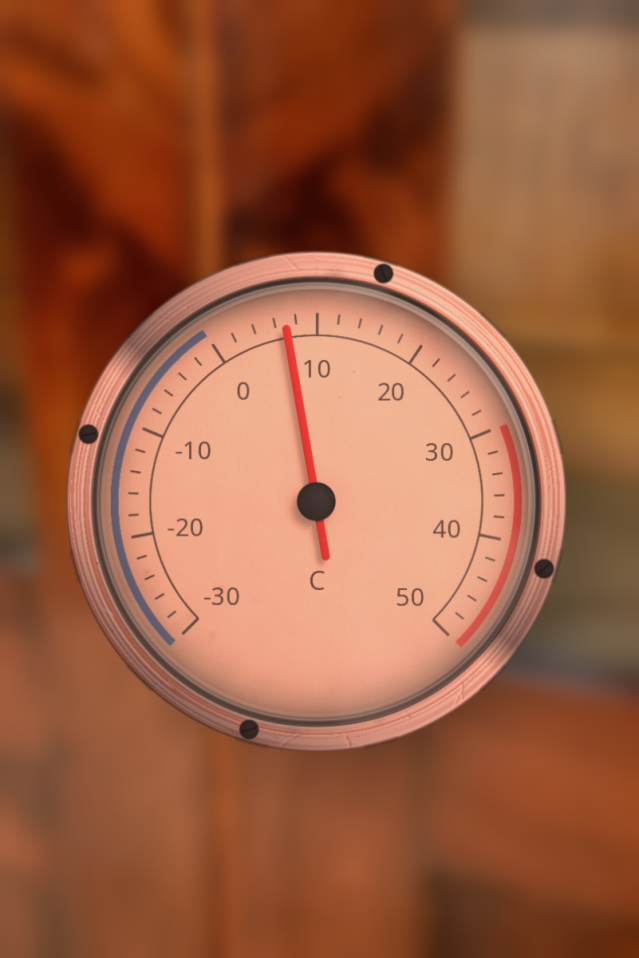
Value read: value=7 unit=°C
